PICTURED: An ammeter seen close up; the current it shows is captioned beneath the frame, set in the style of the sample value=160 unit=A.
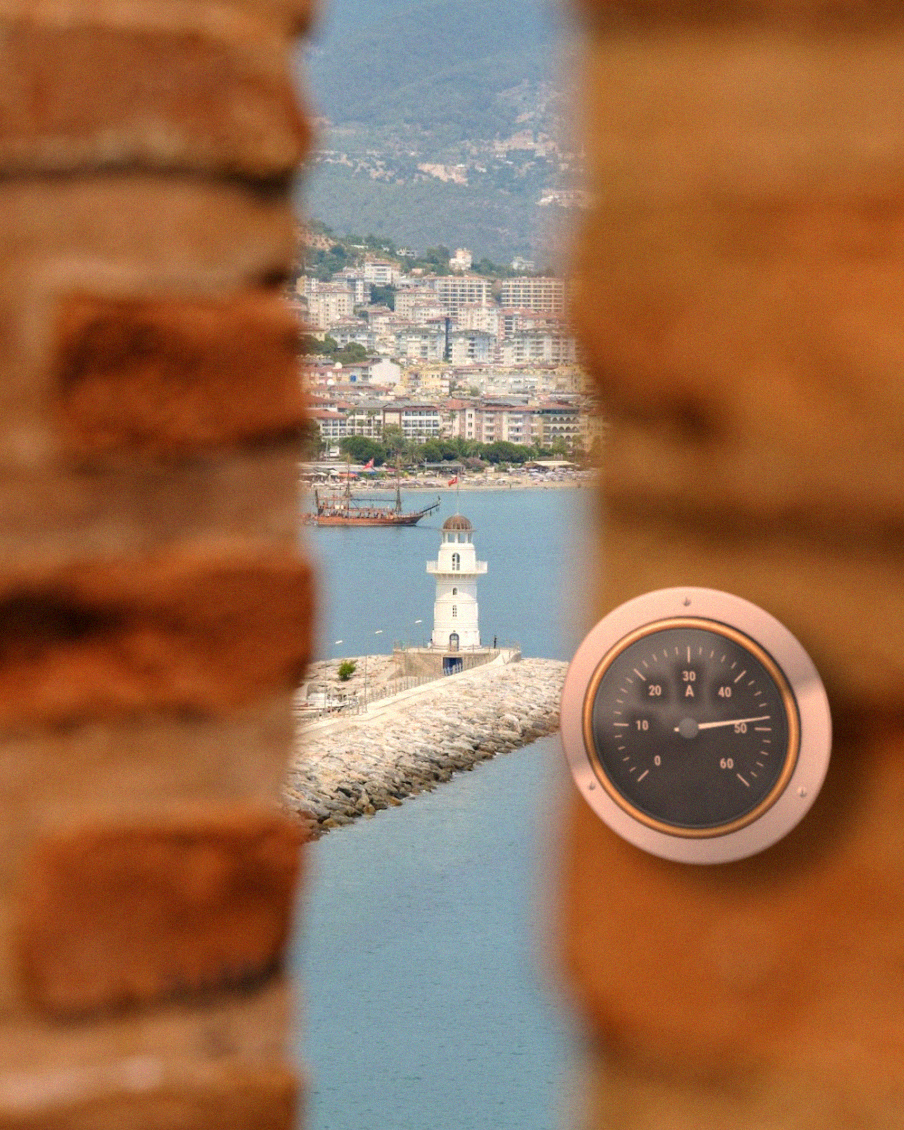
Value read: value=48 unit=A
